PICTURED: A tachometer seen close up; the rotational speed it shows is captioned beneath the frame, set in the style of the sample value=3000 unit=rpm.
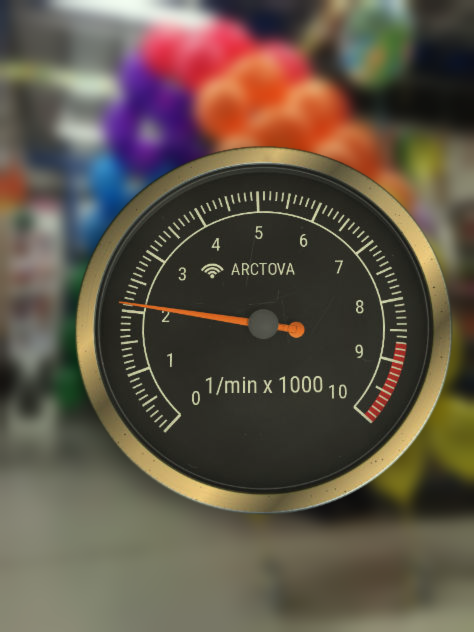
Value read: value=2100 unit=rpm
